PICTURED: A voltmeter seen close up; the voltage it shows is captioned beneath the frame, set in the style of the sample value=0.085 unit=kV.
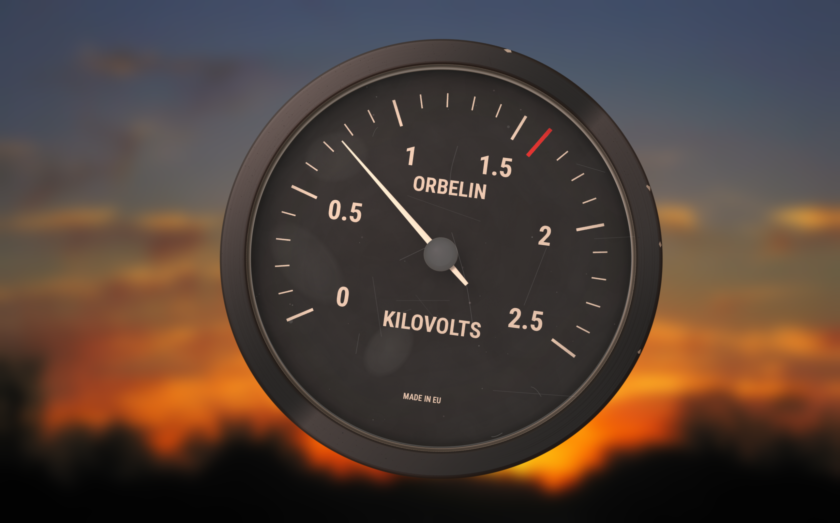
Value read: value=0.75 unit=kV
